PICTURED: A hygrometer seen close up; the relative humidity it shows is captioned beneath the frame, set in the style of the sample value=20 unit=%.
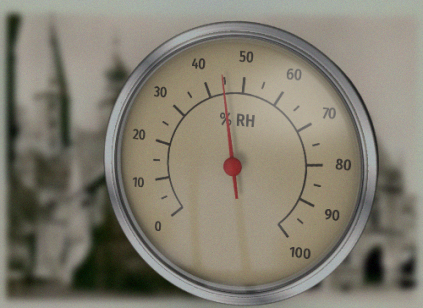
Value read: value=45 unit=%
